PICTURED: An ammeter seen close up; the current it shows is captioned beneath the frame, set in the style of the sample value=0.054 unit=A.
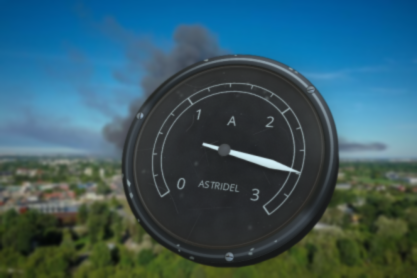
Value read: value=2.6 unit=A
